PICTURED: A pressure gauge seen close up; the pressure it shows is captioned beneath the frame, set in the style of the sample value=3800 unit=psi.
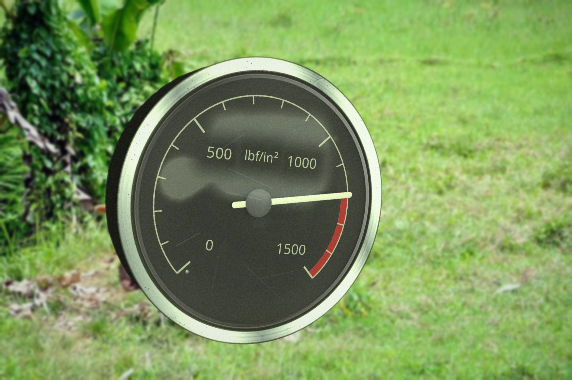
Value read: value=1200 unit=psi
